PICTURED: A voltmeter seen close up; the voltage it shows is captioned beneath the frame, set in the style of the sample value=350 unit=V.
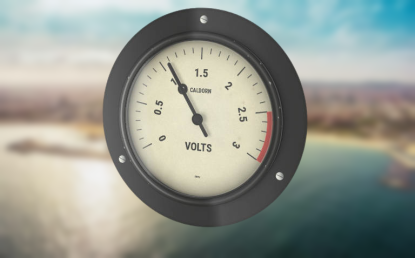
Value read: value=1.1 unit=V
